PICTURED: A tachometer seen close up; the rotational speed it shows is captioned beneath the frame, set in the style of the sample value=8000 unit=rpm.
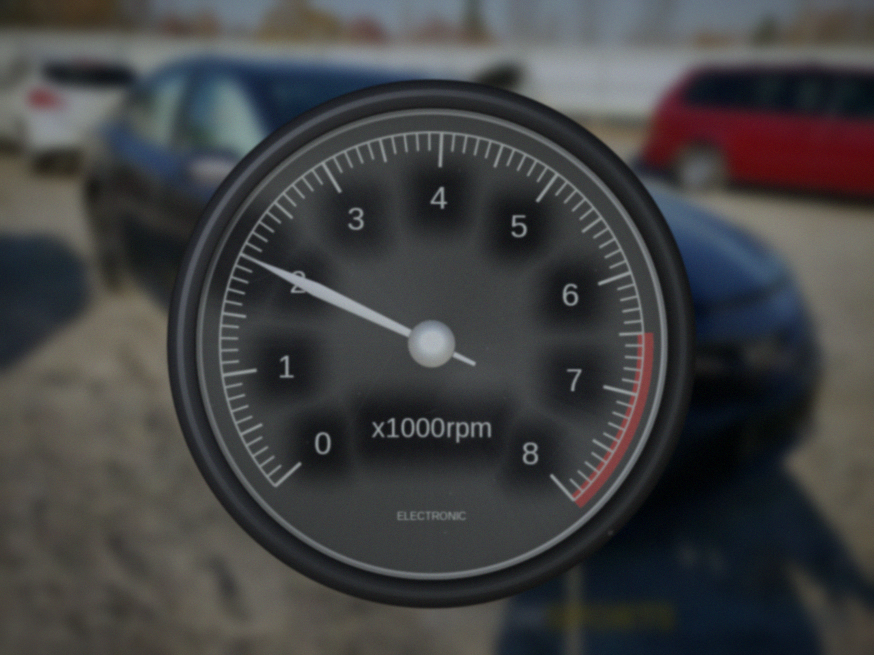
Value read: value=2000 unit=rpm
